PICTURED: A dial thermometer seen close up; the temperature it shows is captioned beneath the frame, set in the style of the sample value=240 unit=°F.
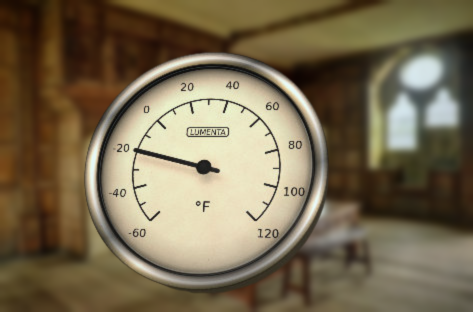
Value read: value=-20 unit=°F
